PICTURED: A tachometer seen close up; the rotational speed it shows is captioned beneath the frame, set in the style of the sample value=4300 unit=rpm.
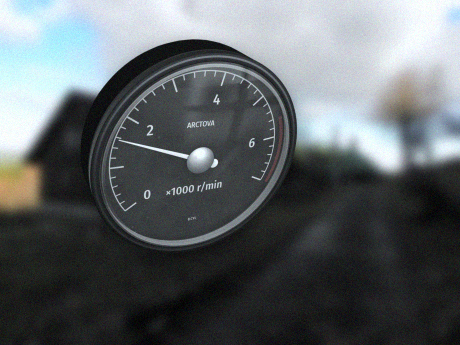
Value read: value=1600 unit=rpm
